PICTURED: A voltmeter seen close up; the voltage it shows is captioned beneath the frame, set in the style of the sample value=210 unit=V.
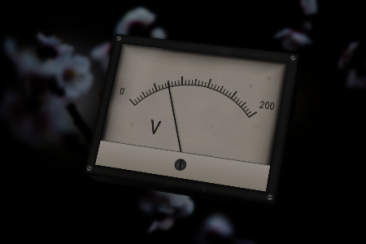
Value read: value=60 unit=V
